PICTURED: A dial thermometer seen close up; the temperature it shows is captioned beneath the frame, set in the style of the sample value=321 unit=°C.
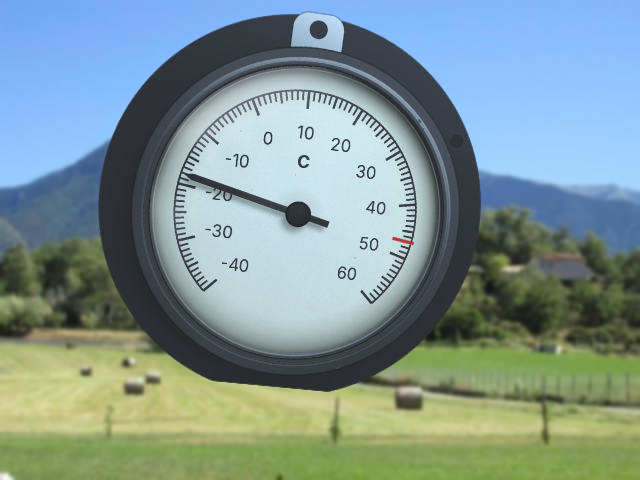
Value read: value=-18 unit=°C
